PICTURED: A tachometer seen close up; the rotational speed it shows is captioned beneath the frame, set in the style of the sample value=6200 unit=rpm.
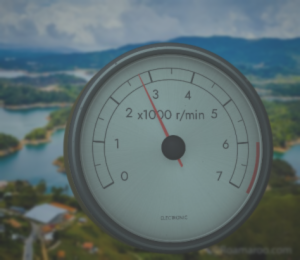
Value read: value=2750 unit=rpm
